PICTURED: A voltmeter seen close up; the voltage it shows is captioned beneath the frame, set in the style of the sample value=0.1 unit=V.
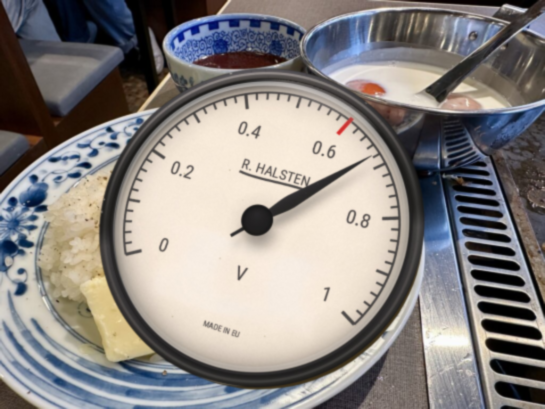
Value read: value=0.68 unit=V
